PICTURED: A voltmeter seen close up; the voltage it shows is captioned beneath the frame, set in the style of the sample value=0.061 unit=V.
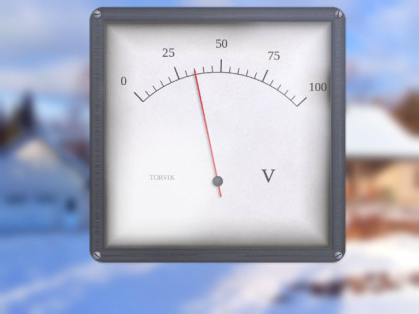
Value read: value=35 unit=V
